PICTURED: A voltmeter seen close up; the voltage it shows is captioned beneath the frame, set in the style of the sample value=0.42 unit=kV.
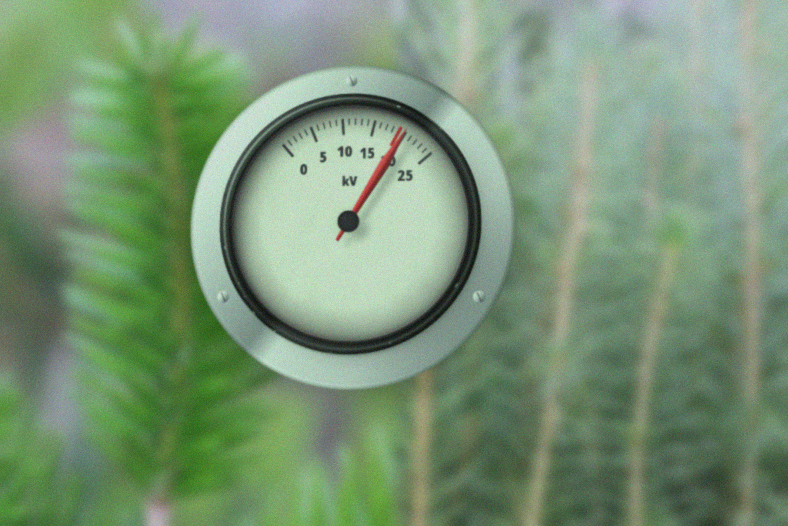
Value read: value=20 unit=kV
